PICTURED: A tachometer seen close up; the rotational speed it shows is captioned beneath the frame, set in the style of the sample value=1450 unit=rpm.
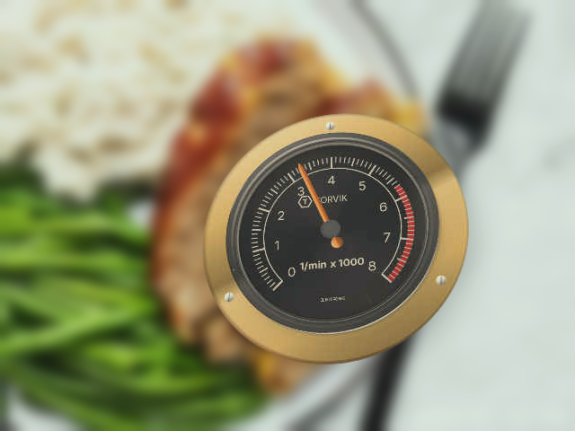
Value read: value=3300 unit=rpm
